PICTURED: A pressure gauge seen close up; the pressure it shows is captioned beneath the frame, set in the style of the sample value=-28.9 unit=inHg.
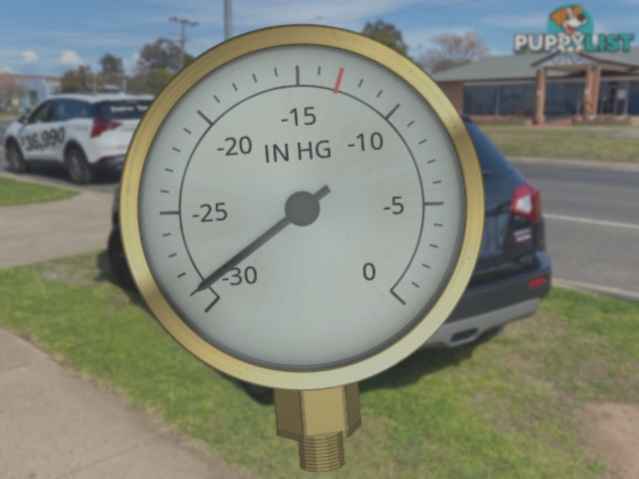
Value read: value=-29 unit=inHg
